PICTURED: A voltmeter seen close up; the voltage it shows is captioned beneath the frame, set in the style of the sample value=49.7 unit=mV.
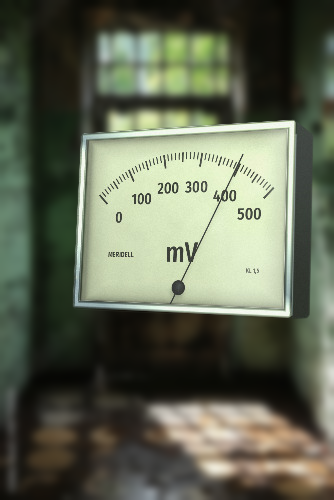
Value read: value=400 unit=mV
